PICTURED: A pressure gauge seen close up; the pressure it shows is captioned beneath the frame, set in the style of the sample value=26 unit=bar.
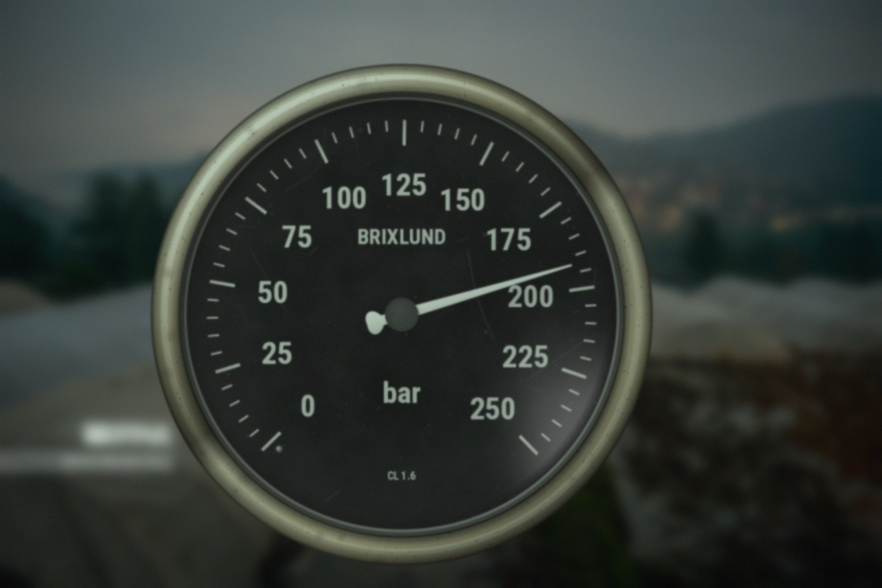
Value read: value=192.5 unit=bar
